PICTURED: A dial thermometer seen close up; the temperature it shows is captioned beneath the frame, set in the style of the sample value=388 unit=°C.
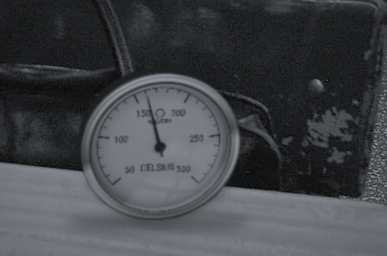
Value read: value=160 unit=°C
